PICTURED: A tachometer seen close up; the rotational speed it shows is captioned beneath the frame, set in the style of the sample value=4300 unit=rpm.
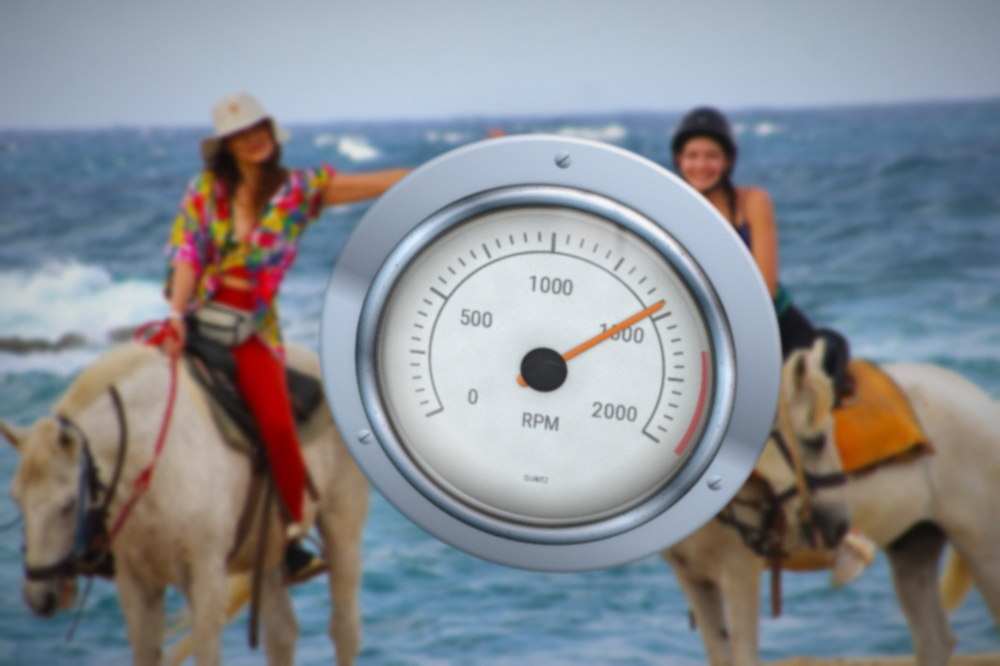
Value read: value=1450 unit=rpm
